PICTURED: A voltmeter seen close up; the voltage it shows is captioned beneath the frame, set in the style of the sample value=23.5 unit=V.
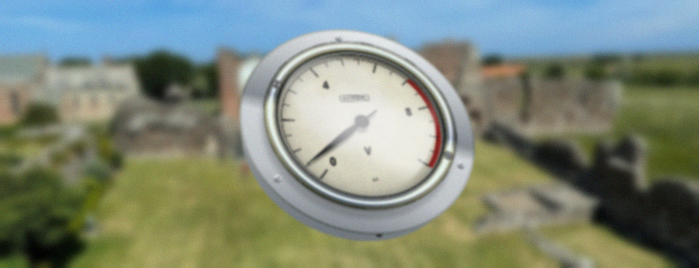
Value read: value=0.5 unit=V
